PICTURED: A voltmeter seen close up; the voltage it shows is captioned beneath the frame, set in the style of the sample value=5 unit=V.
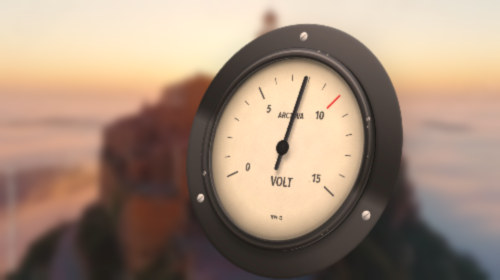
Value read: value=8 unit=V
